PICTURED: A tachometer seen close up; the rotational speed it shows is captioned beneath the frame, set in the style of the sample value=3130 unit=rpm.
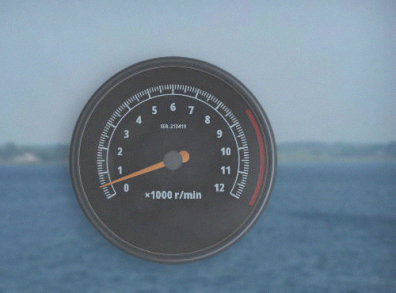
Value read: value=500 unit=rpm
